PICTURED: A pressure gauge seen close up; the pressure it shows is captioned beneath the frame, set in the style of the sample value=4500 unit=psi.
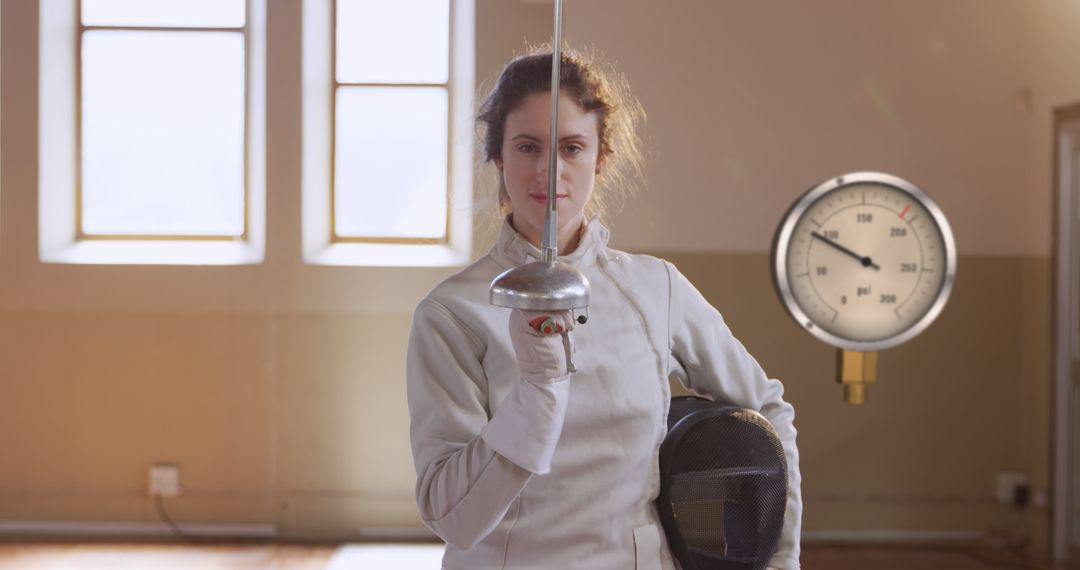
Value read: value=90 unit=psi
